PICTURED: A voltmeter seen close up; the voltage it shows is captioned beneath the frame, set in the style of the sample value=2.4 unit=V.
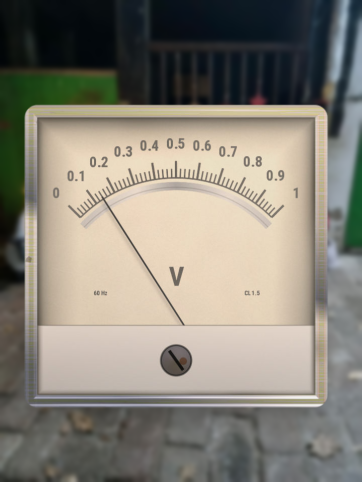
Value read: value=0.14 unit=V
